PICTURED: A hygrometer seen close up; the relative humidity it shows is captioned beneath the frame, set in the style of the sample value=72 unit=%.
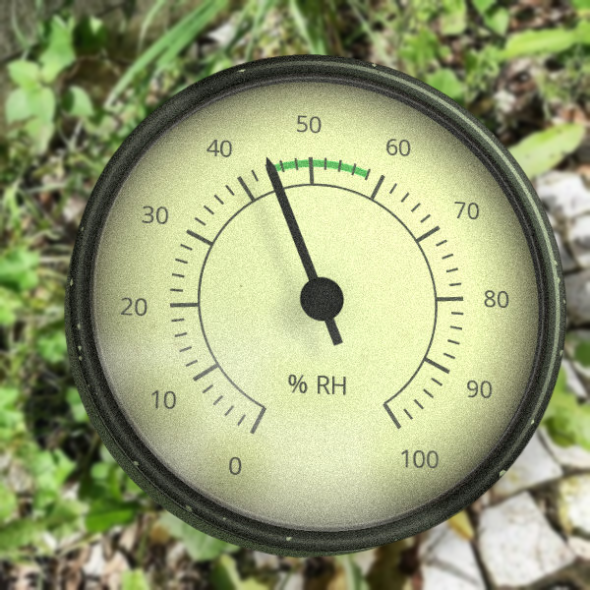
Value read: value=44 unit=%
